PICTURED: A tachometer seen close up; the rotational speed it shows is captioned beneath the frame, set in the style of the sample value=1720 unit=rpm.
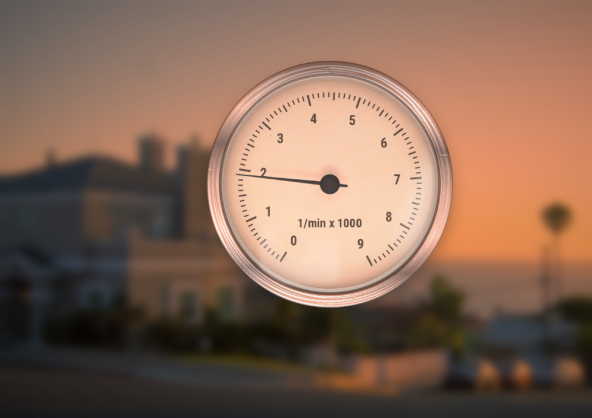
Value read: value=1900 unit=rpm
